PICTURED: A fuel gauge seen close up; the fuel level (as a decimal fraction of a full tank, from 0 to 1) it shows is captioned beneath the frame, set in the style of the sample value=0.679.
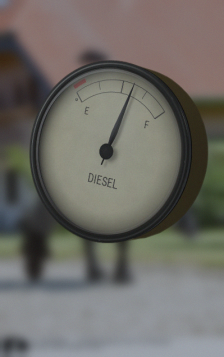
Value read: value=0.625
